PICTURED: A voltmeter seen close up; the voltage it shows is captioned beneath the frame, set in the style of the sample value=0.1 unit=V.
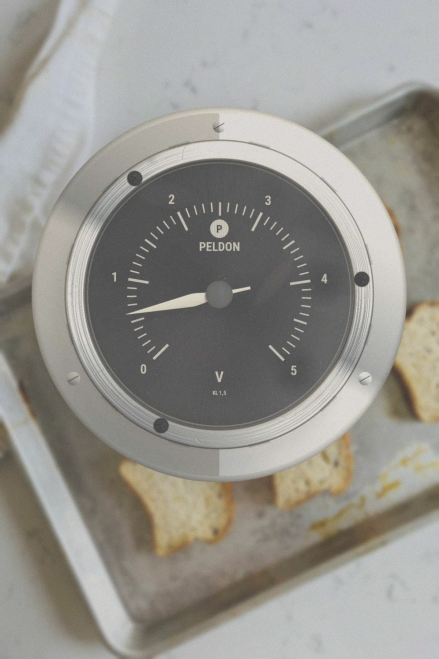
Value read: value=0.6 unit=V
